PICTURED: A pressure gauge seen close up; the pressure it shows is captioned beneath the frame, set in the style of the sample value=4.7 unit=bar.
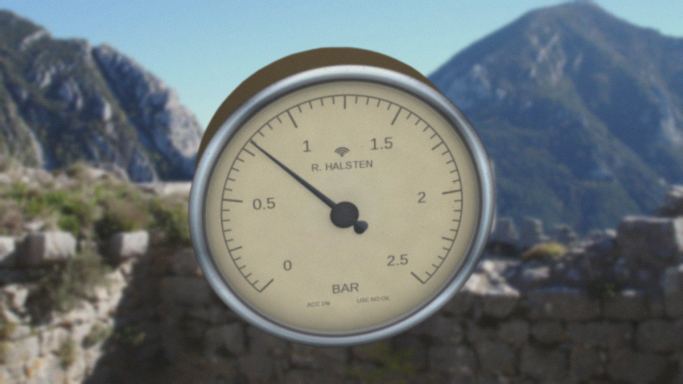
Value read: value=0.8 unit=bar
